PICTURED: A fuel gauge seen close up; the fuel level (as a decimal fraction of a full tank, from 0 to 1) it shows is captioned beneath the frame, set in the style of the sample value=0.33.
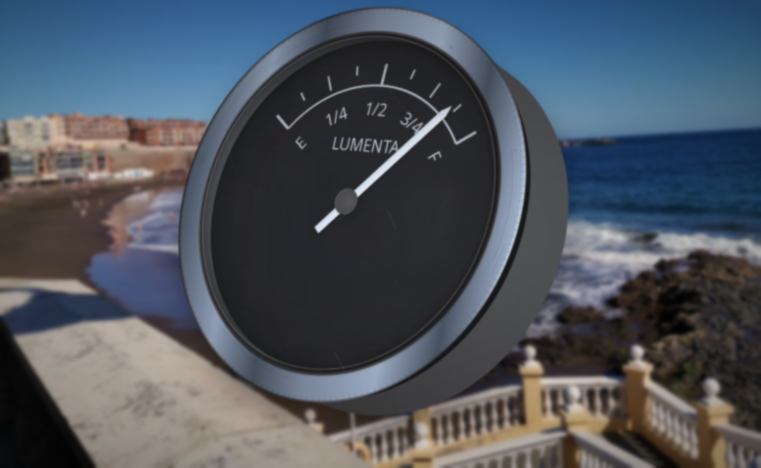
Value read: value=0.875
